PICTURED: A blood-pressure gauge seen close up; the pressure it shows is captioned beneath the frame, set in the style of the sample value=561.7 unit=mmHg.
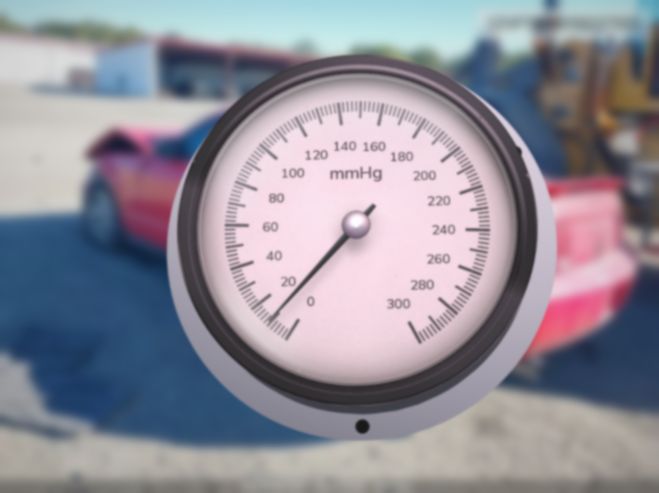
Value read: value=10 unit=mmHg
